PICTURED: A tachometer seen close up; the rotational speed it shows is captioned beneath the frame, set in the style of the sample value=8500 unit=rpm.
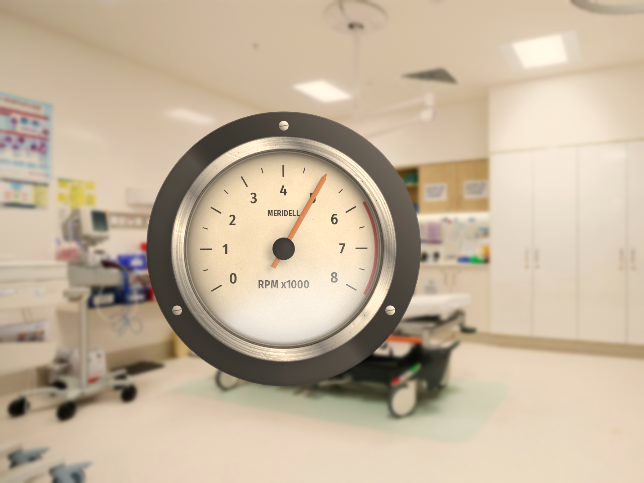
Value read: value=5000 unit=rpm
